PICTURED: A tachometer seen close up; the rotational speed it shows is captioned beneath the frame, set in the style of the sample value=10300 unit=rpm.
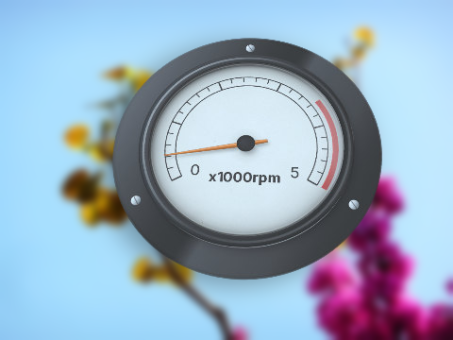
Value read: value=400 unit=rpm
